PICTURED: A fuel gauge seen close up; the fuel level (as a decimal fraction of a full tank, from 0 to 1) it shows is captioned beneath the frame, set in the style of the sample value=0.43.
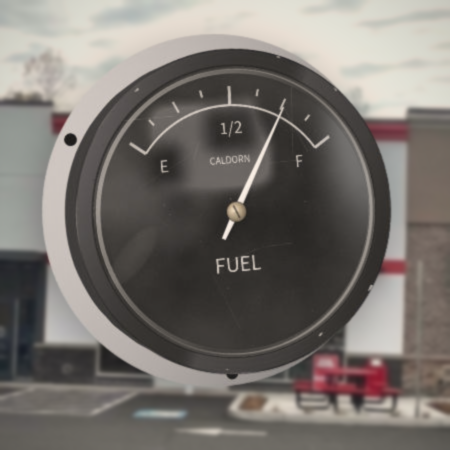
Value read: value=0.75
